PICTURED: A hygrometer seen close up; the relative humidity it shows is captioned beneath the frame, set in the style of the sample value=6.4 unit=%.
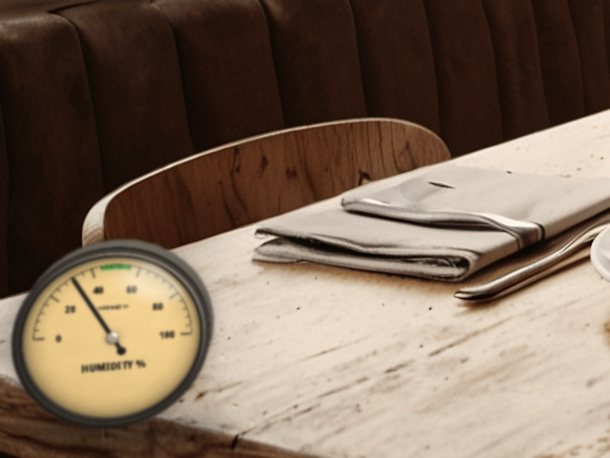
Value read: value=32 unit=%
